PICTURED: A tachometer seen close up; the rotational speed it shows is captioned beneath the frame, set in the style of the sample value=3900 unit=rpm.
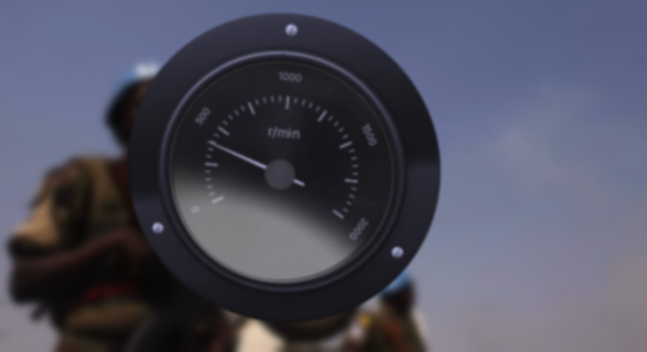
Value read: value=400 unit=rpm
